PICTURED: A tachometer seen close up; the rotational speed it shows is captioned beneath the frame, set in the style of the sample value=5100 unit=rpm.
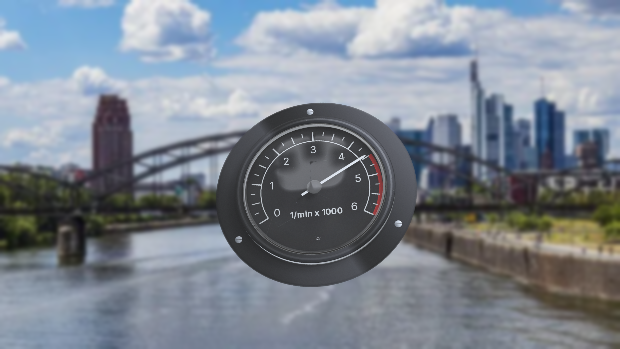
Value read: value=4500 unit=rpm
